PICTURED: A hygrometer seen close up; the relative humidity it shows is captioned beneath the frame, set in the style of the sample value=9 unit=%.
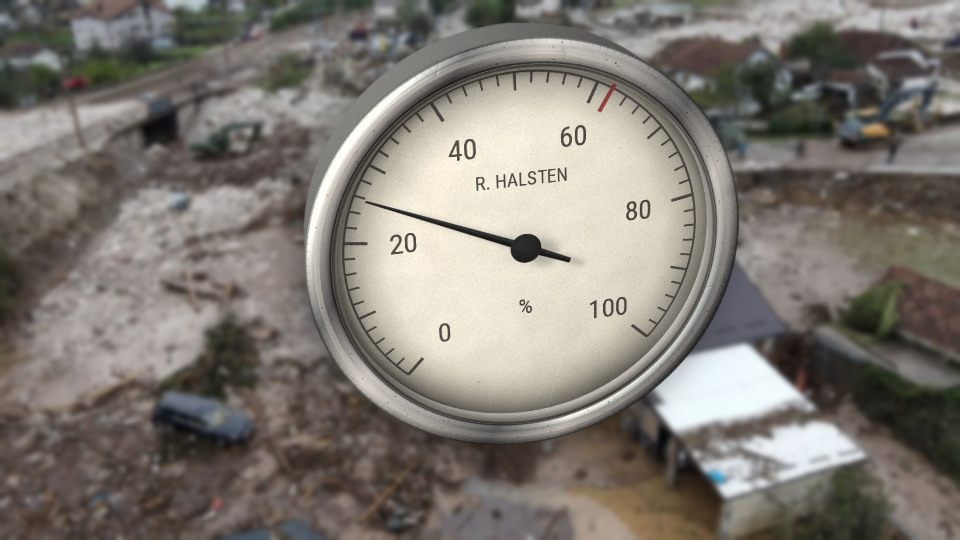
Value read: value=26 unit=%
